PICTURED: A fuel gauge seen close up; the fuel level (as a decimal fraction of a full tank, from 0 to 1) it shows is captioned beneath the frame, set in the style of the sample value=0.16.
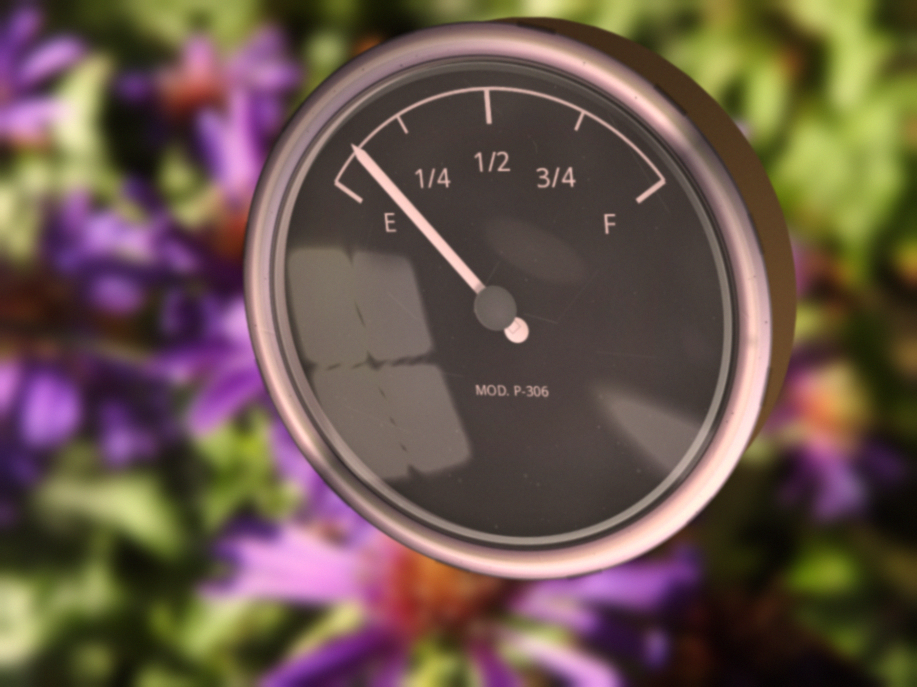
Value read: value=0.125
